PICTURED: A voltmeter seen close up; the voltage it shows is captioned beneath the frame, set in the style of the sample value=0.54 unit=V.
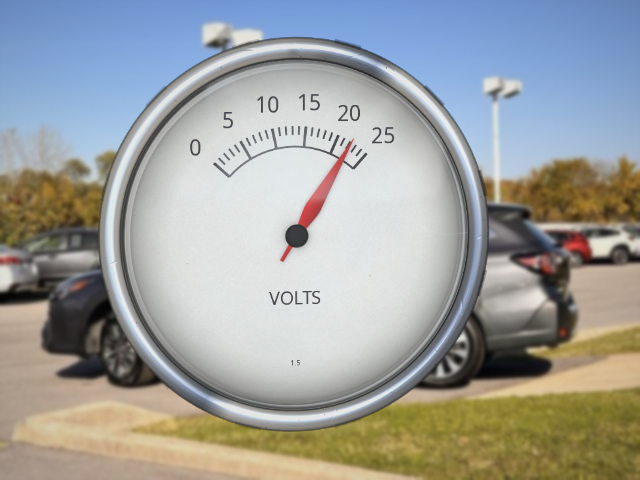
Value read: value=22 unit=V
